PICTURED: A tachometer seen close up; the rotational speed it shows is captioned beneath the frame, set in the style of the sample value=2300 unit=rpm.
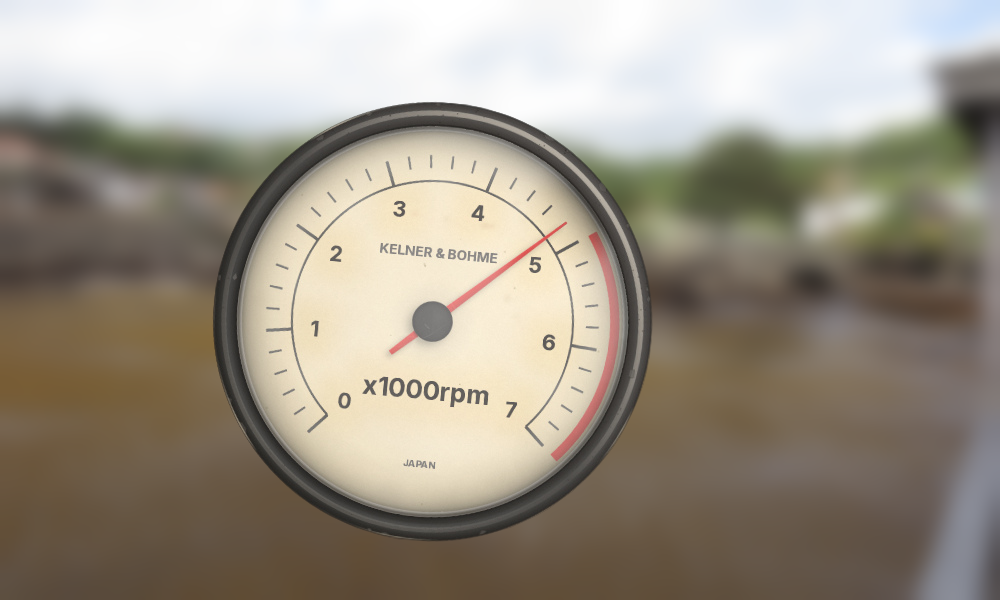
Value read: value=4800 unit=rpm
